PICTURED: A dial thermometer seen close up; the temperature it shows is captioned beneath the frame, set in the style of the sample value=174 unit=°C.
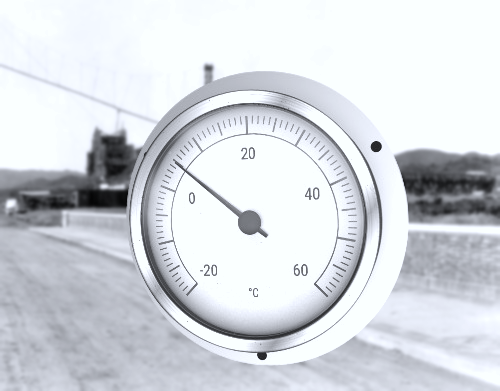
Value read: value=5 unit=°C
